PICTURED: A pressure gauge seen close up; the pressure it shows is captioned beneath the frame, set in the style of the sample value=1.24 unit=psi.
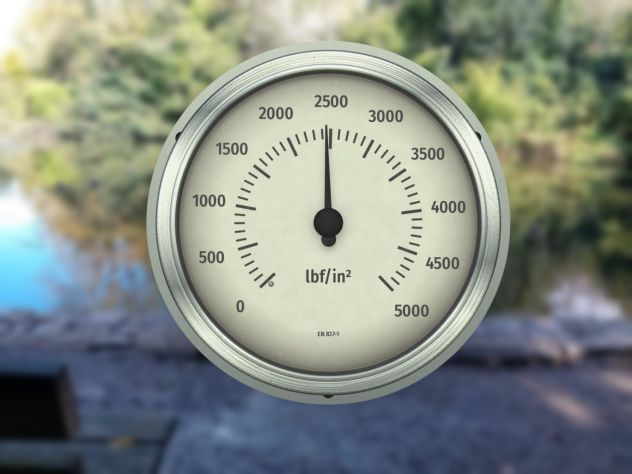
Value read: value=2450 unit=psi
